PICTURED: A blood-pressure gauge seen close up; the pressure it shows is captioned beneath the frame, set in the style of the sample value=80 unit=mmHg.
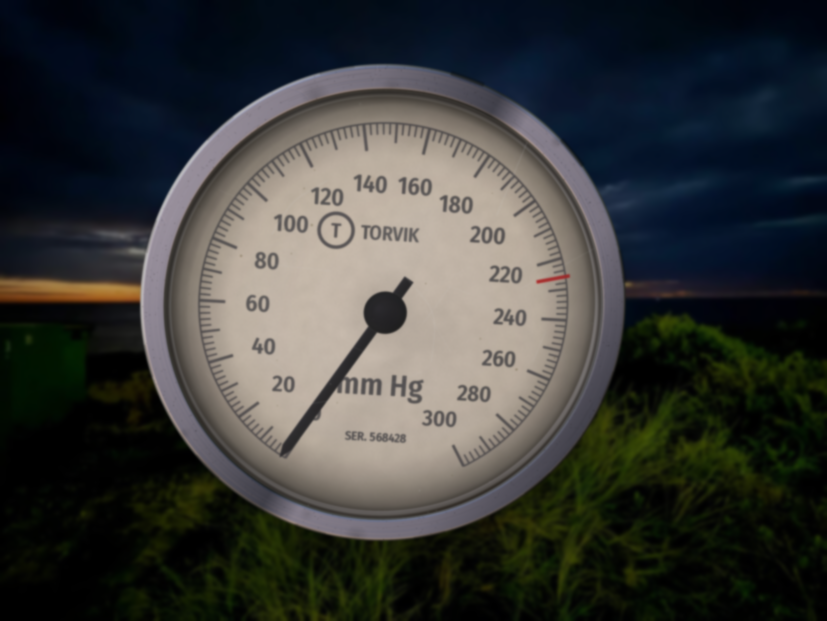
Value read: value=2 unit=mmHg
